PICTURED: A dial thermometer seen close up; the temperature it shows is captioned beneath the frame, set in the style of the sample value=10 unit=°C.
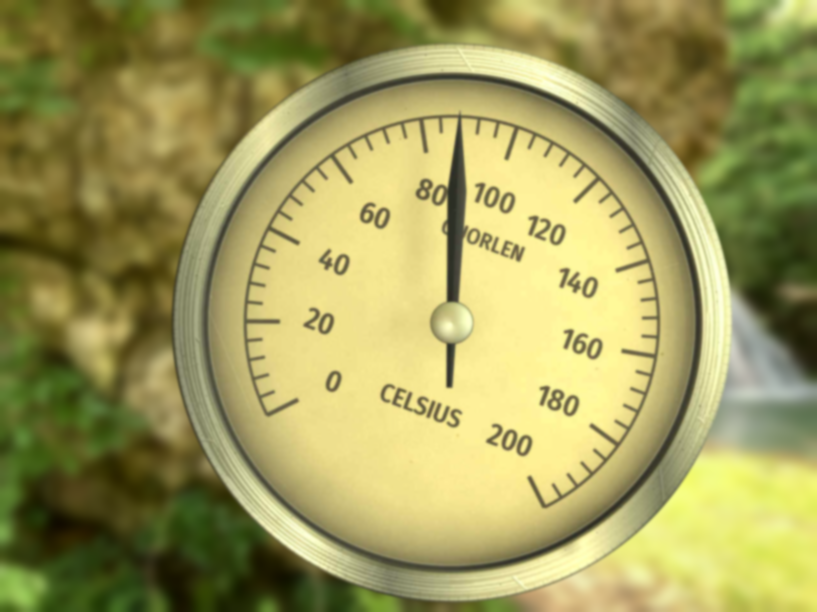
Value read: value=88 unit=°C
